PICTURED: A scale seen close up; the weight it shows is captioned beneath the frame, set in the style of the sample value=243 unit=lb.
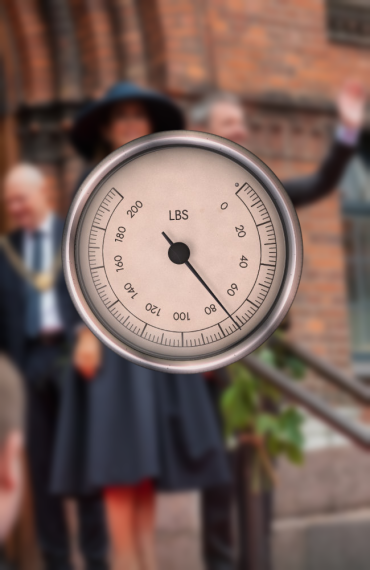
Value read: value=72 unit=lb
